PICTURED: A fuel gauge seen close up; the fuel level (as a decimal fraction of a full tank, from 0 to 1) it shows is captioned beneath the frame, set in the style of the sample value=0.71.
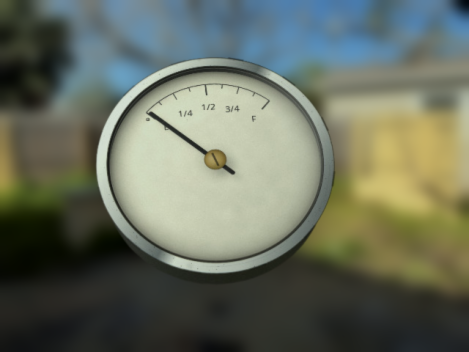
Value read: value=0
